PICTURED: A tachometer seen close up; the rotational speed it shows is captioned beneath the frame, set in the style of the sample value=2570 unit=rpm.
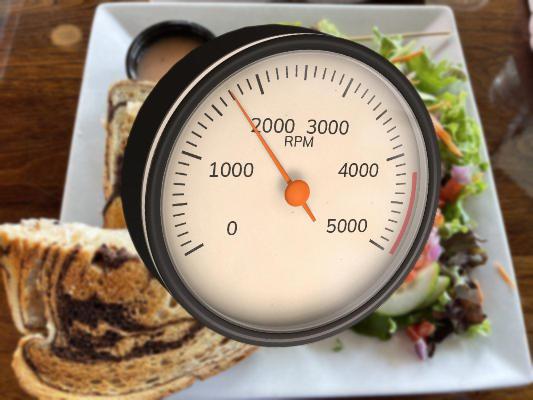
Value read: value=1700 unit=rpm
